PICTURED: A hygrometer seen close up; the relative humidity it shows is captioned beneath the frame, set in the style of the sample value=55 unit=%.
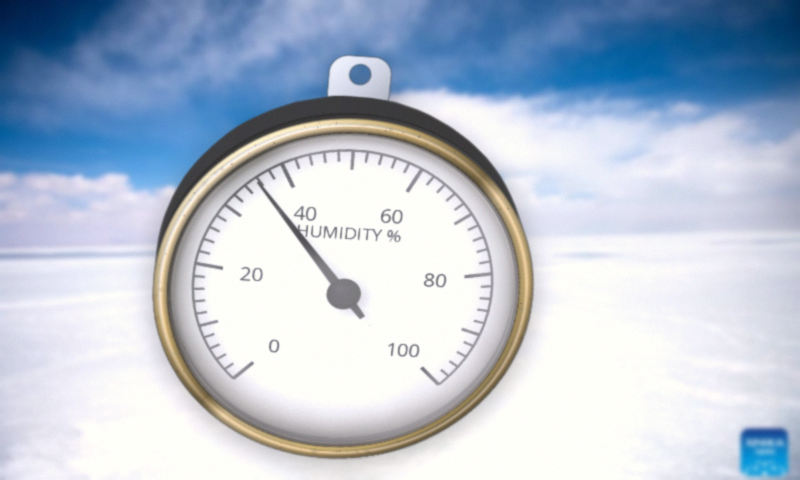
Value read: value=36 unit=%
